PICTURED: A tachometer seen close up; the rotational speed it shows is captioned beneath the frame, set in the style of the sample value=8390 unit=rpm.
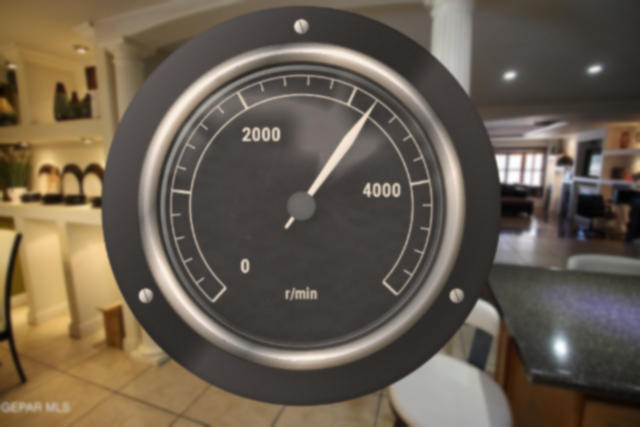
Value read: value=3200 unit=rpm
